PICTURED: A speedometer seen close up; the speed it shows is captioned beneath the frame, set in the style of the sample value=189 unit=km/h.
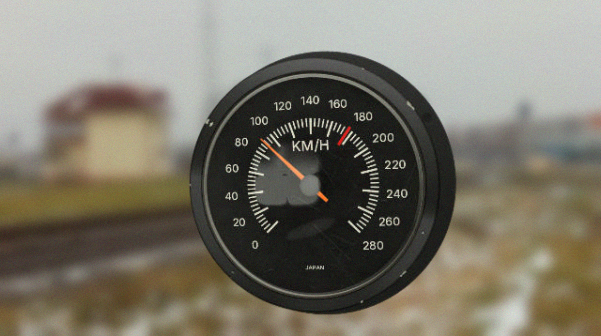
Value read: value=92 unit=km/h
